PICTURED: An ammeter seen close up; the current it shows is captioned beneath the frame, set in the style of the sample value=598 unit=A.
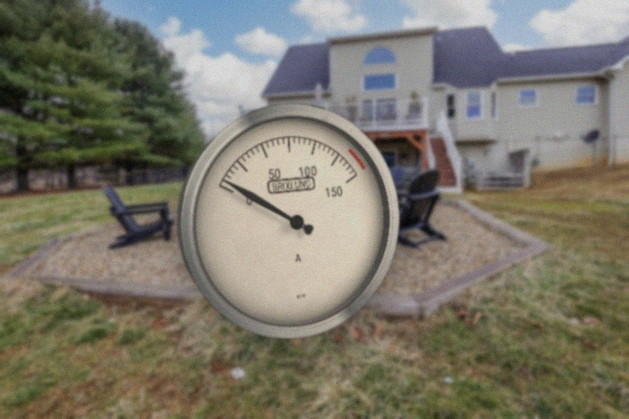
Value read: value=5 unit=A
